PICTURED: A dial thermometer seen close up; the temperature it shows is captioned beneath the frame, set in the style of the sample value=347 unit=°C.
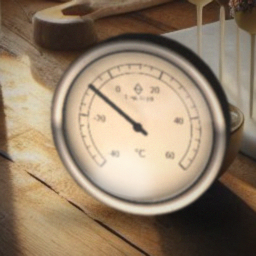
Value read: value=-8 unit=°C
